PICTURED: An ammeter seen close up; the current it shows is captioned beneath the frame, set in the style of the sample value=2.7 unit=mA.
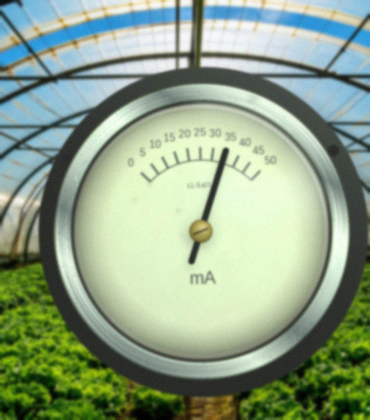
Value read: value=35 unit=mA
